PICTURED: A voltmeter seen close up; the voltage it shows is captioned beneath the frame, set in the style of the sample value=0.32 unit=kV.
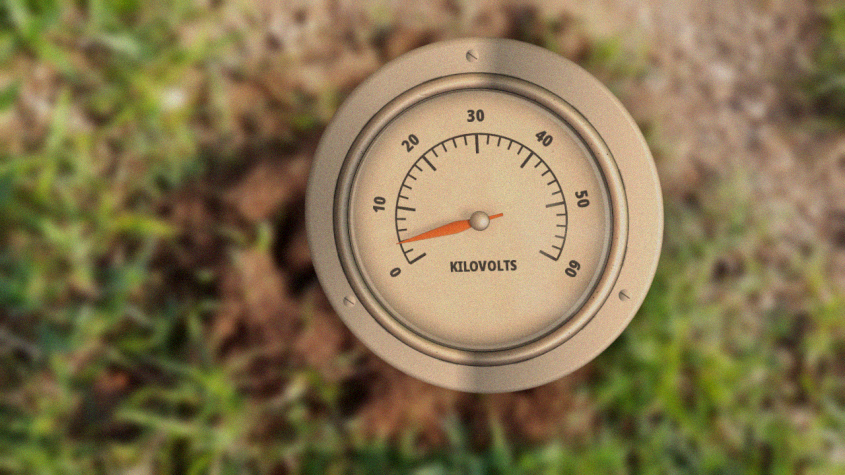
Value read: value=4 unit=kV
